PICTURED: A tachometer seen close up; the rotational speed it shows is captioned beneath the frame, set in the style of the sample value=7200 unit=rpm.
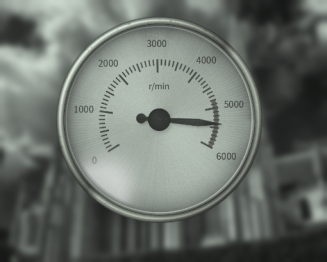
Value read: value=5400 unit=rpm
